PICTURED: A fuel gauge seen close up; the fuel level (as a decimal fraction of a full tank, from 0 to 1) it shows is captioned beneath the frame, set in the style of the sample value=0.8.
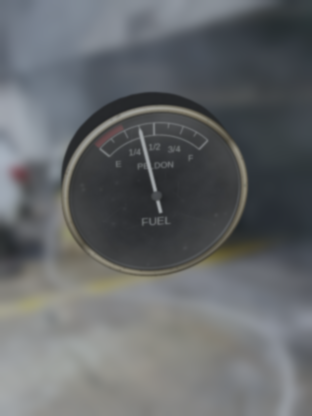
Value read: value=0.375
